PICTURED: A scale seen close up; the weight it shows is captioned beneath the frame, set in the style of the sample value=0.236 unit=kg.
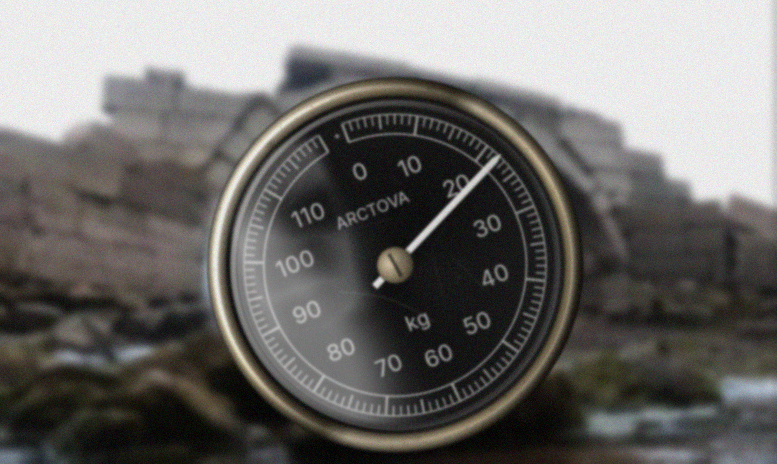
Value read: value=22 unit=kg
